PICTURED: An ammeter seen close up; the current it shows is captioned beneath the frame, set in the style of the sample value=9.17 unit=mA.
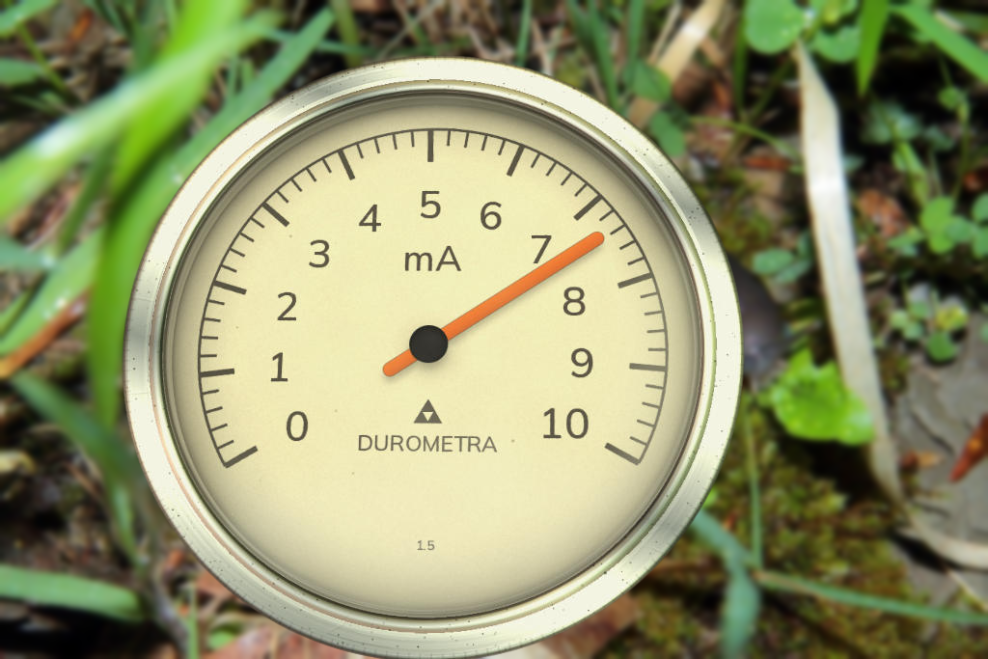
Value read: value=7.4 unit=mA
